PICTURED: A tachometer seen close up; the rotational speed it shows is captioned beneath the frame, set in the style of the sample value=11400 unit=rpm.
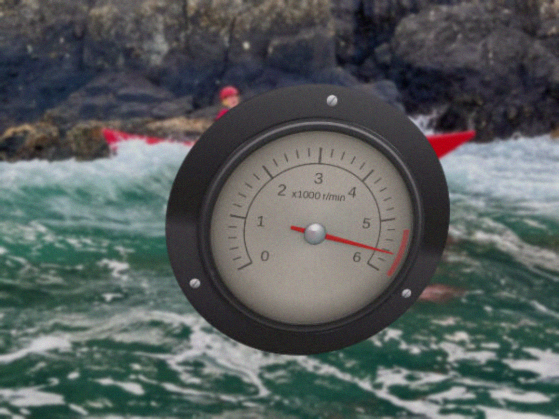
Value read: value=5600 unit=rpm
